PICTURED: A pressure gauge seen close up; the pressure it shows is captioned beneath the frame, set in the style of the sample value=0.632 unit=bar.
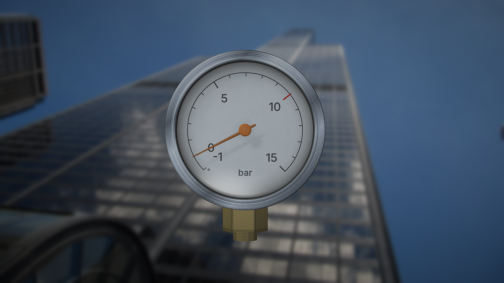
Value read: value=0 unit=bar
